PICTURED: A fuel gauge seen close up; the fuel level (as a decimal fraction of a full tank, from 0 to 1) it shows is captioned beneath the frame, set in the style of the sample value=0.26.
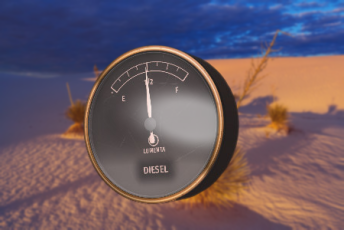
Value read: value=0.5
